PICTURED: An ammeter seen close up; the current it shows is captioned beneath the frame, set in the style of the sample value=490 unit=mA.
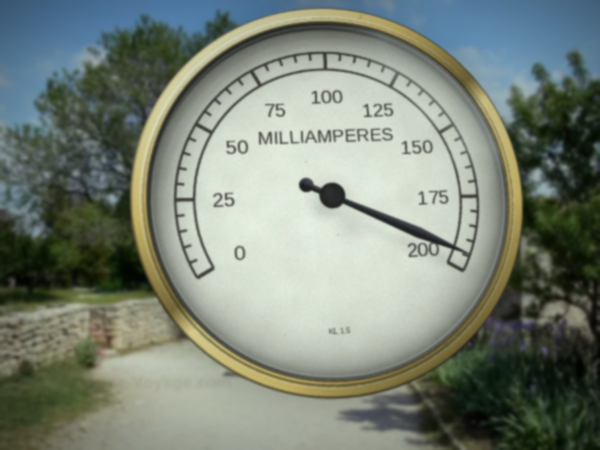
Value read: value=195 unit=mA
